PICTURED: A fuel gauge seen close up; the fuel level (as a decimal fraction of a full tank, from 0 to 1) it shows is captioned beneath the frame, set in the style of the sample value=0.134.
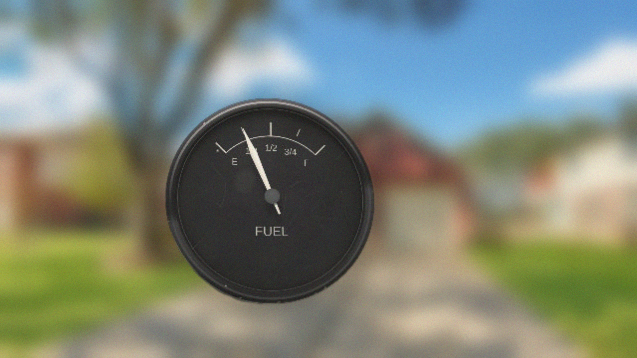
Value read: value=0.25
